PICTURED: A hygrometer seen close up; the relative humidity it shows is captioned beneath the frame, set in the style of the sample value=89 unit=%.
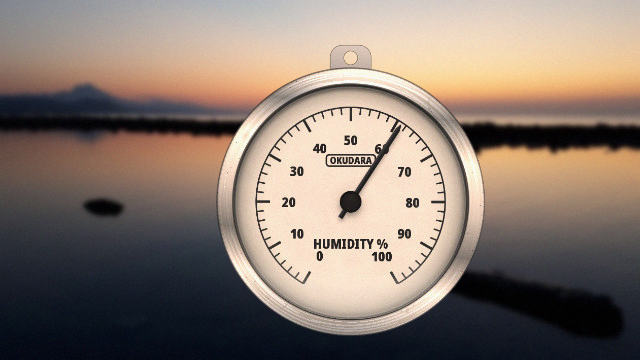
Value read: value=61 unit=%
